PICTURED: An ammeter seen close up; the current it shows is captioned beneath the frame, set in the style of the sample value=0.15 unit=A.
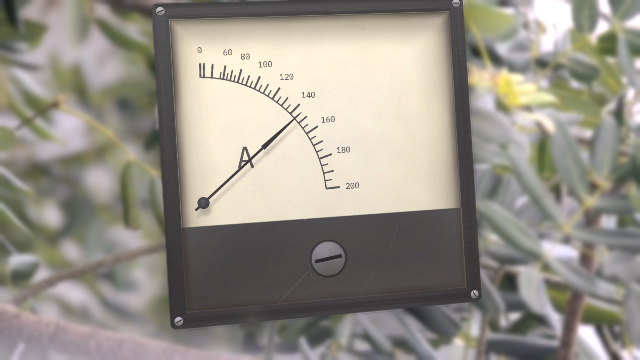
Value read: value=145 unit=A
